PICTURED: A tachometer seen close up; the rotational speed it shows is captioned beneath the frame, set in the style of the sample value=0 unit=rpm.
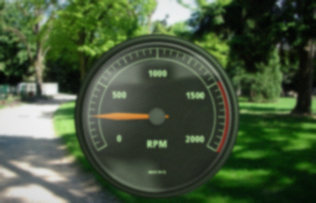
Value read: value=250 unit=rpm
